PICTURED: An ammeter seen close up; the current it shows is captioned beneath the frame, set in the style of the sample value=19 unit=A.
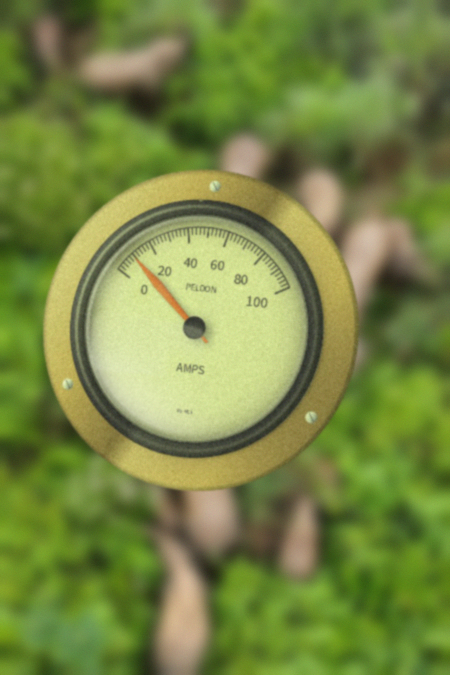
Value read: value=10 unit=A
